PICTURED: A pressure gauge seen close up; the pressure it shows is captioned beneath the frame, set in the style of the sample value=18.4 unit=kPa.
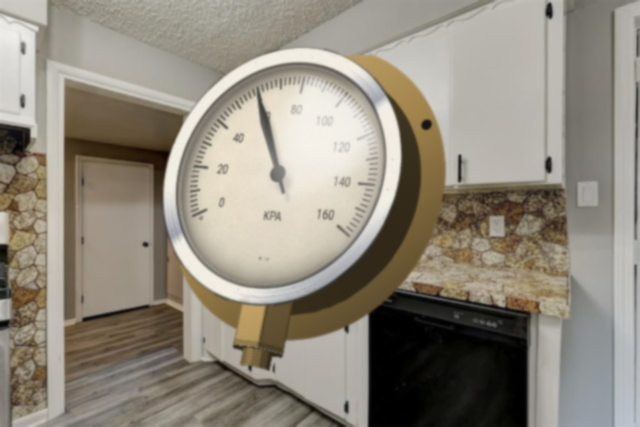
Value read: value=60 unit=kPa
